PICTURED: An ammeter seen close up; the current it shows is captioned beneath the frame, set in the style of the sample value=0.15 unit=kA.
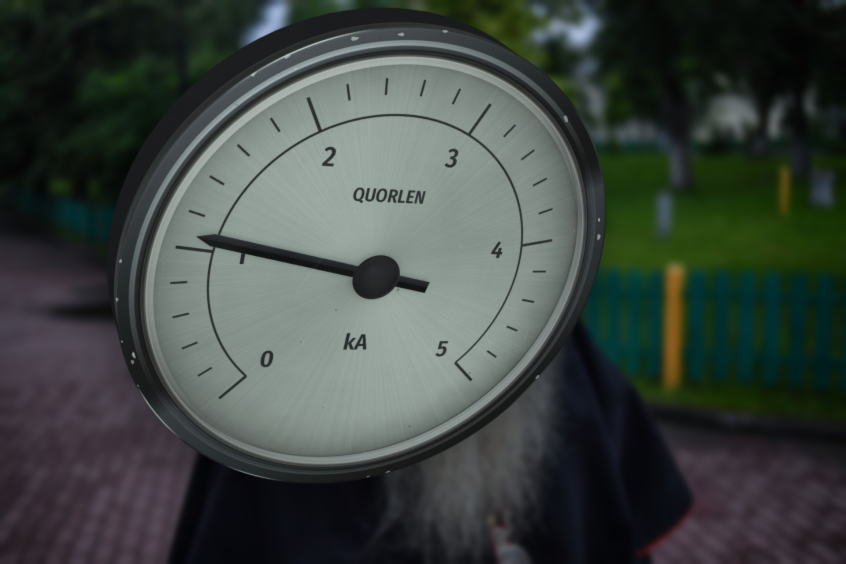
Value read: value=1.1 unit=kA
